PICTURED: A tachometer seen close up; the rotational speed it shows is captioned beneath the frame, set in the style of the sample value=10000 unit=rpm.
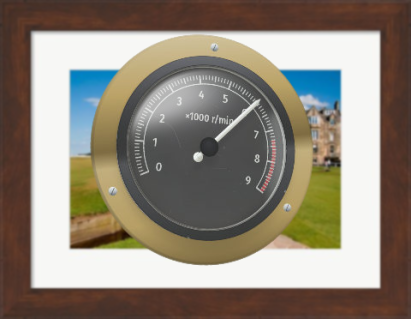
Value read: value=6000 unit=rpm
